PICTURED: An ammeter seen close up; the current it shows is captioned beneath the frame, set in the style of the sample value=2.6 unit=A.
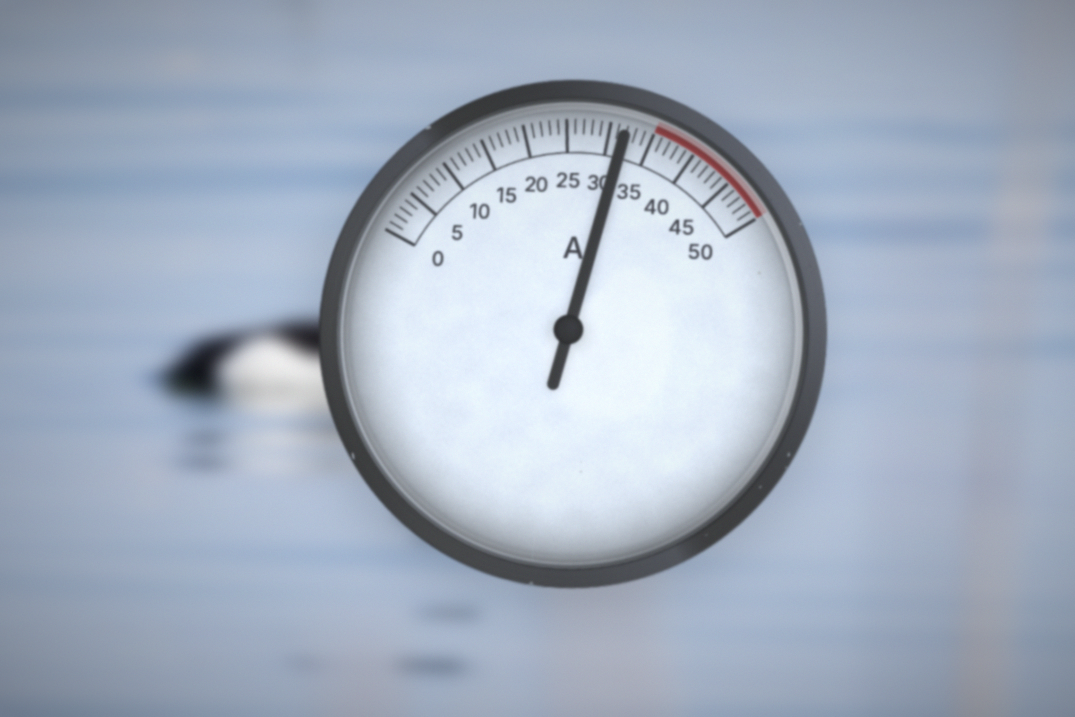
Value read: value=32 unit=A
